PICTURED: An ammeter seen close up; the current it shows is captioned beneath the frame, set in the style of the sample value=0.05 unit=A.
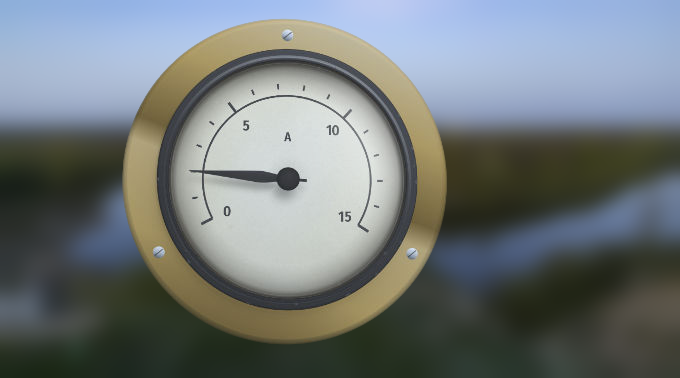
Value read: value=2 unit=A
